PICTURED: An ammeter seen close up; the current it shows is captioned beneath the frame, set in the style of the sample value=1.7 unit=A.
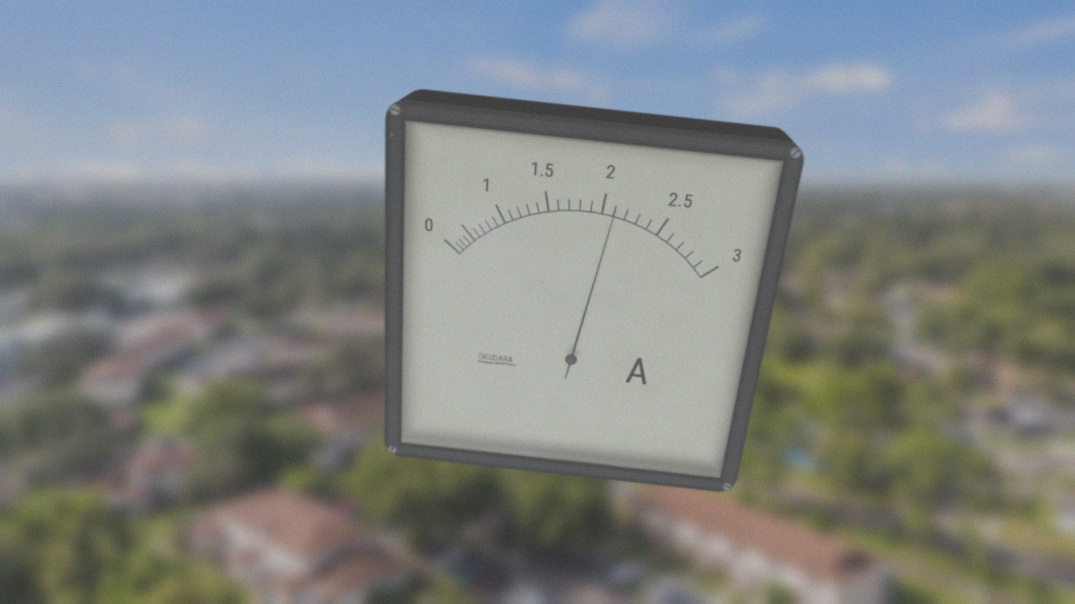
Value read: value=2.1 unit=A
